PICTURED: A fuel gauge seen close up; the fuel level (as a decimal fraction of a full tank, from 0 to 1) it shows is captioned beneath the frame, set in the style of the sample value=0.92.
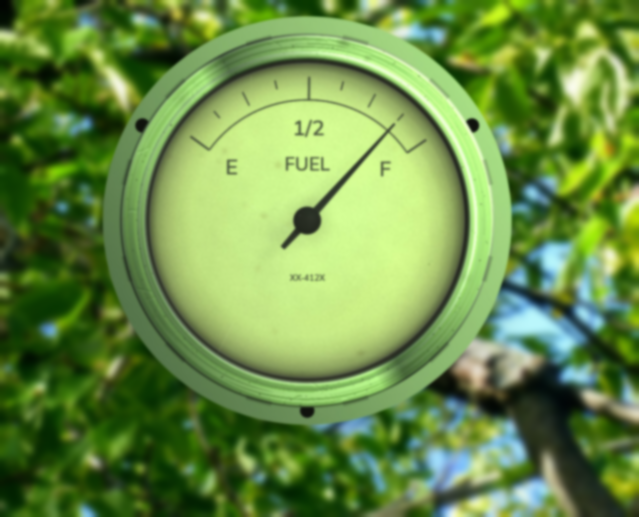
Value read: value=0.875
